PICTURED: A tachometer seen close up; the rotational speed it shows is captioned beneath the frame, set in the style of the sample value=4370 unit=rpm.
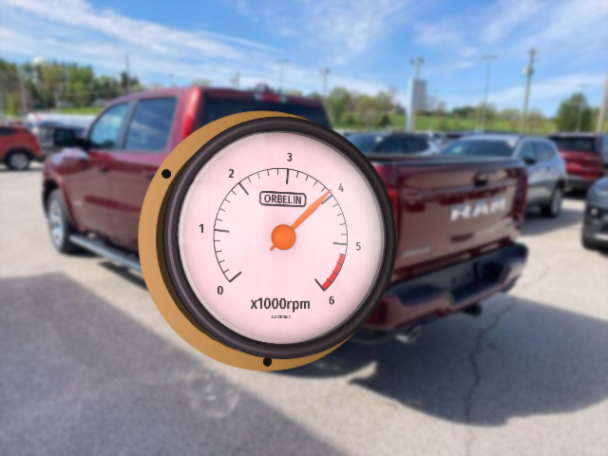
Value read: value=3900 unit=rpm
